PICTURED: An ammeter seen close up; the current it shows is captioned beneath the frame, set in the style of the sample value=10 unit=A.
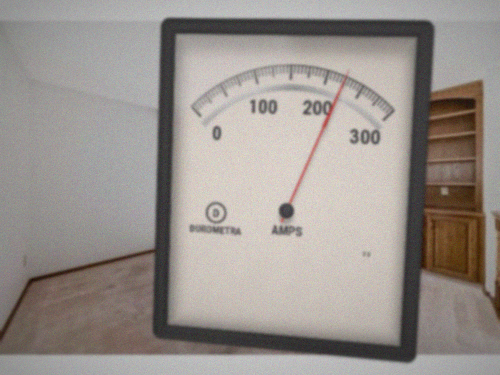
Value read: value=225 unit=A
